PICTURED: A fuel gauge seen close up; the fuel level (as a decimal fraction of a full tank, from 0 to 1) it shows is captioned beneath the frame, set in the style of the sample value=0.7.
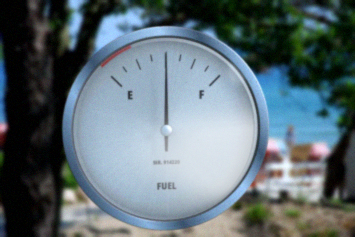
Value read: value=0.5
